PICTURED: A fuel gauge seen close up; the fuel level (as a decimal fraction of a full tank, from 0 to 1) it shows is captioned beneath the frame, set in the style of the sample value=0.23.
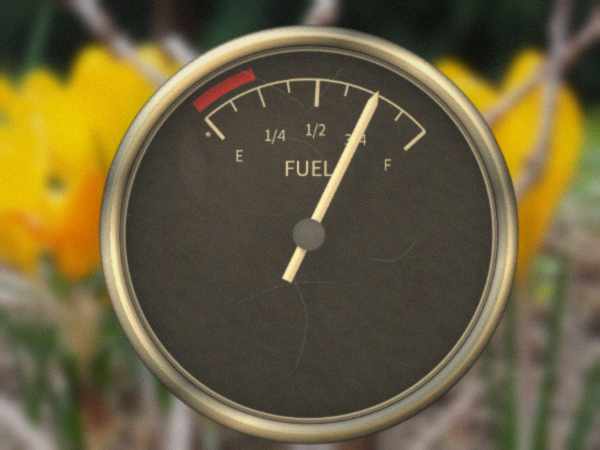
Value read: value=0.75
